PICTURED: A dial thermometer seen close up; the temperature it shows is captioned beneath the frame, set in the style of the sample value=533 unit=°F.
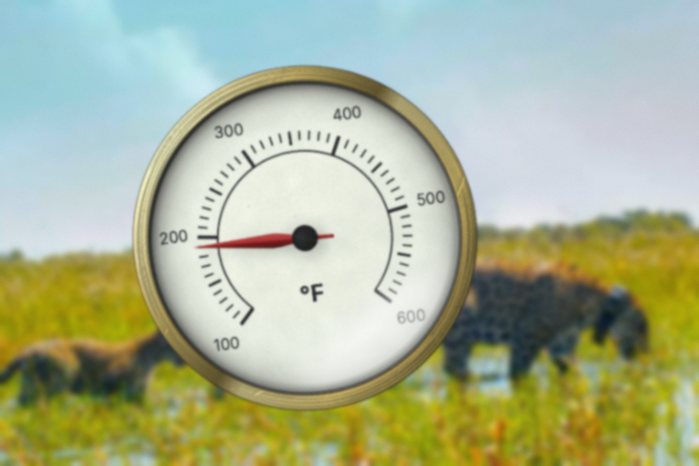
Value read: value=190 unit=°F
